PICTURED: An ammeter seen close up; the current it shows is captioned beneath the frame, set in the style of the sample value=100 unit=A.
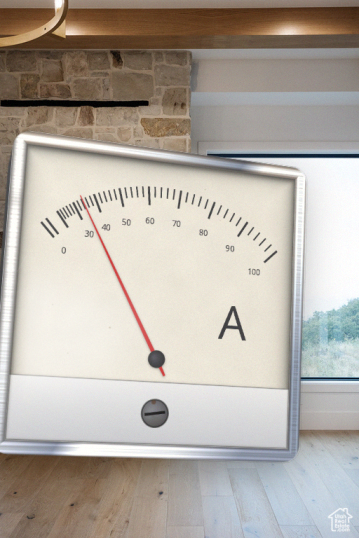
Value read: value=34 unit=A
